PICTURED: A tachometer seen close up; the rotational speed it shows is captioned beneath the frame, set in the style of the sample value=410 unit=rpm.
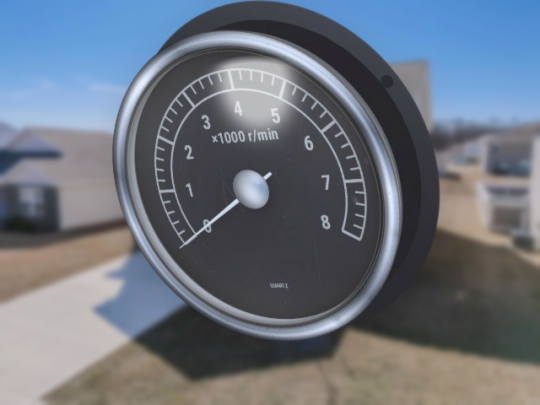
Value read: value=0 unit=rpm
